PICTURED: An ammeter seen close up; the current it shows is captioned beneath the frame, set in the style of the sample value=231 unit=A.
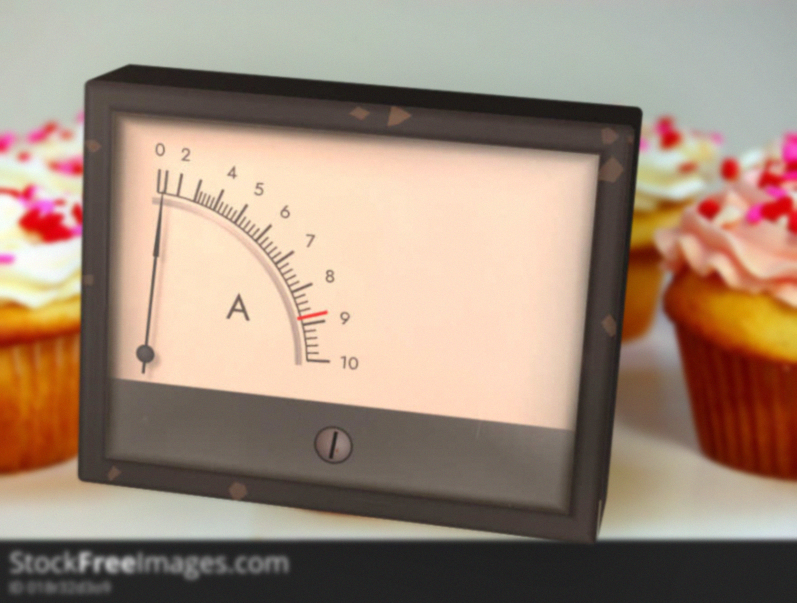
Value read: value=1 unit=A
